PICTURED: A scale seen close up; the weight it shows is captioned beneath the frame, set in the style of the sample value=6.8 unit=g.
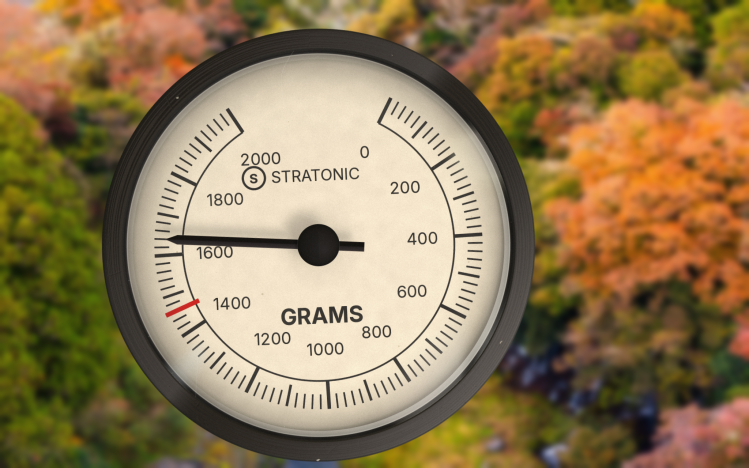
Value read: value=1640 unit=g
